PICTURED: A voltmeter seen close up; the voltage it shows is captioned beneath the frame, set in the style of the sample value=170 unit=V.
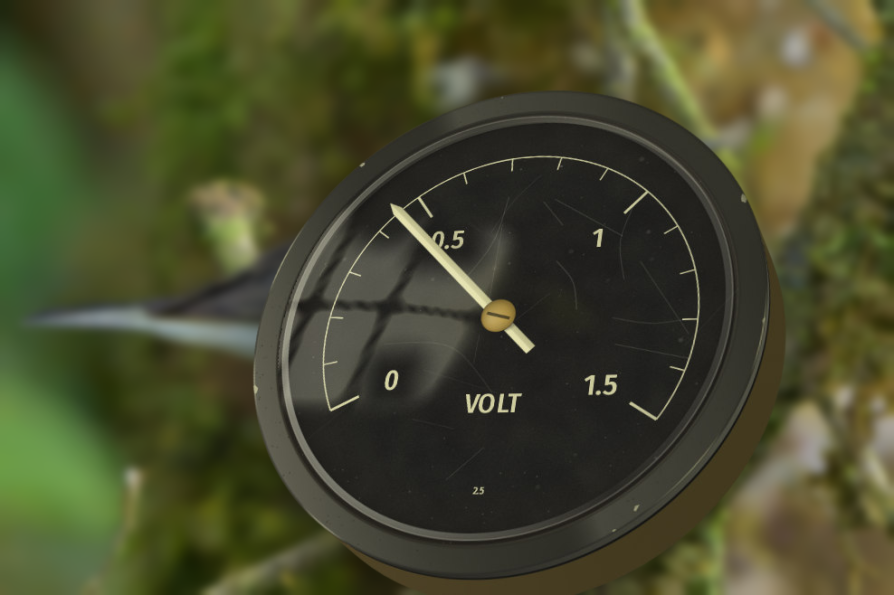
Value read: value=0.45 unit=V
